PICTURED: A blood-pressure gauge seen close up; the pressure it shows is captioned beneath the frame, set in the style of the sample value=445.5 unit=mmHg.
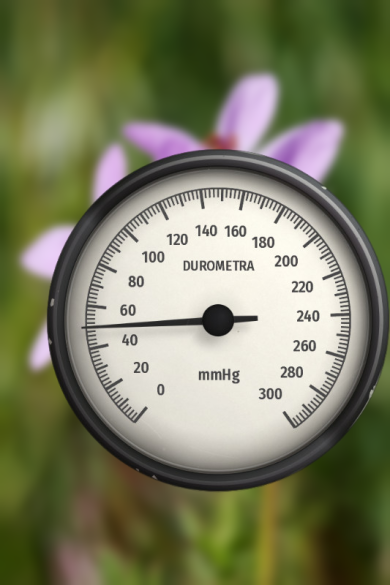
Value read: value=50 unit=mmHg
